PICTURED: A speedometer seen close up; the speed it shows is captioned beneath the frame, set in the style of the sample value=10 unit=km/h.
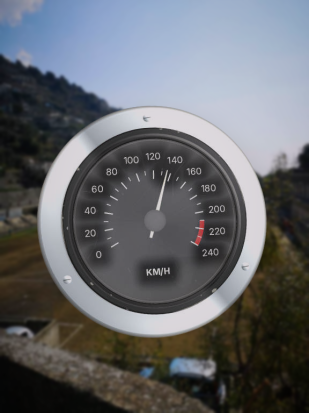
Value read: value=135 unit=km/h
